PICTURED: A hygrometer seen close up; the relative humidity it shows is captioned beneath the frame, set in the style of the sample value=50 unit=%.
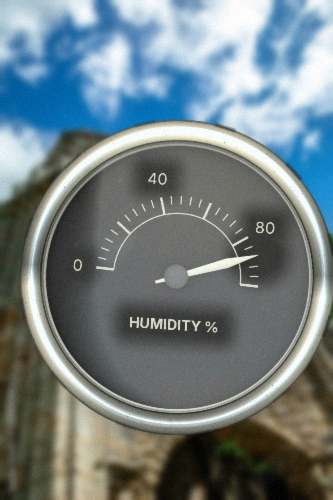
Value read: value=88 unit=%
